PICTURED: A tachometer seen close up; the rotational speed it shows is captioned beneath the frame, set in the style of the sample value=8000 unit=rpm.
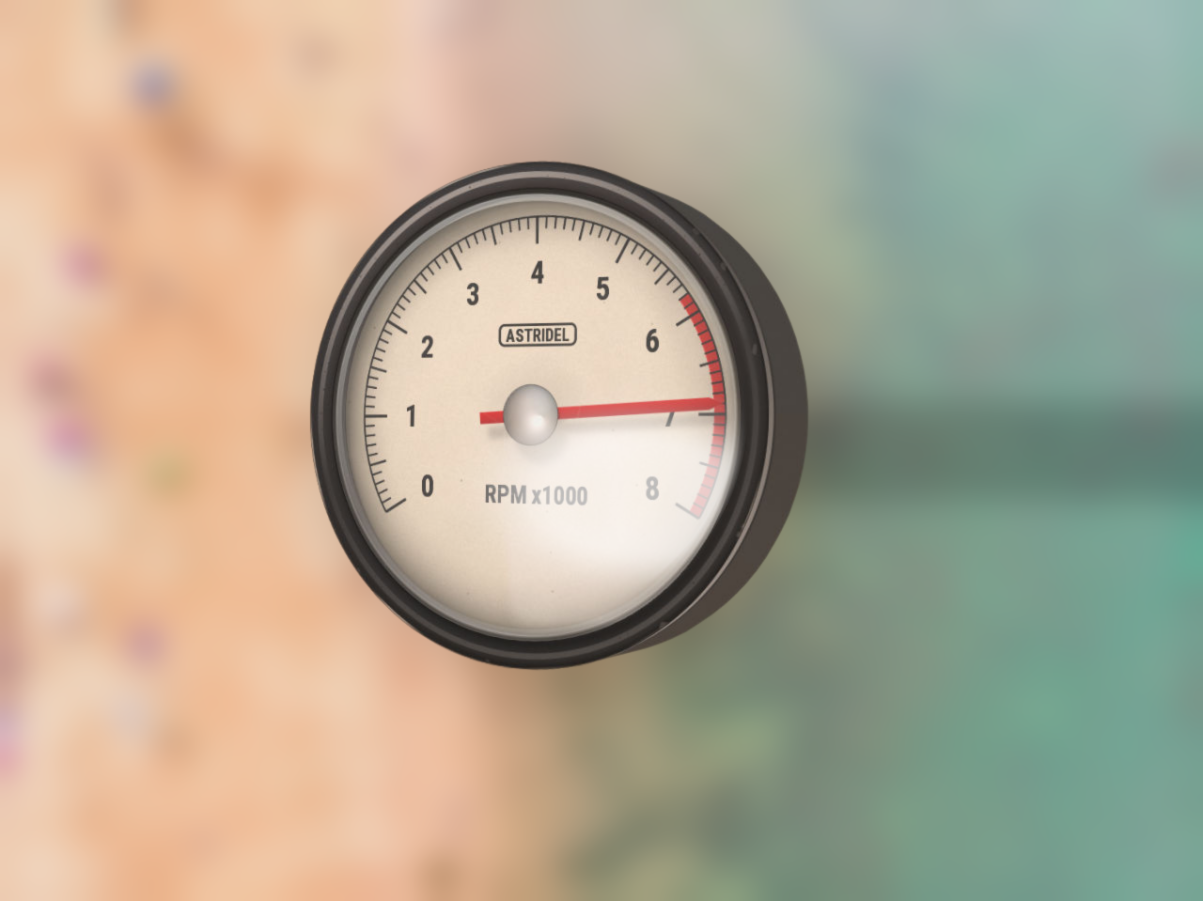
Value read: value=6900 unit=rpm
